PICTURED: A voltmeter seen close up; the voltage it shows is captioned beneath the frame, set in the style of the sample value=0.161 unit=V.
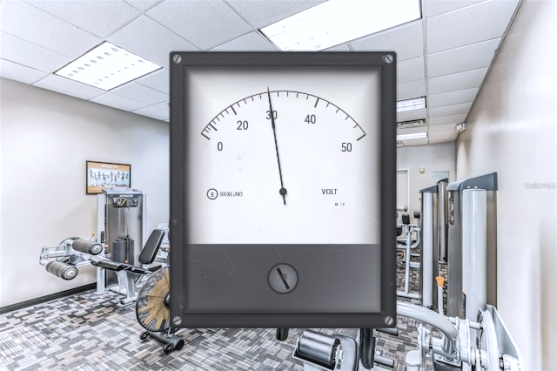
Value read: value=30 unit=V
